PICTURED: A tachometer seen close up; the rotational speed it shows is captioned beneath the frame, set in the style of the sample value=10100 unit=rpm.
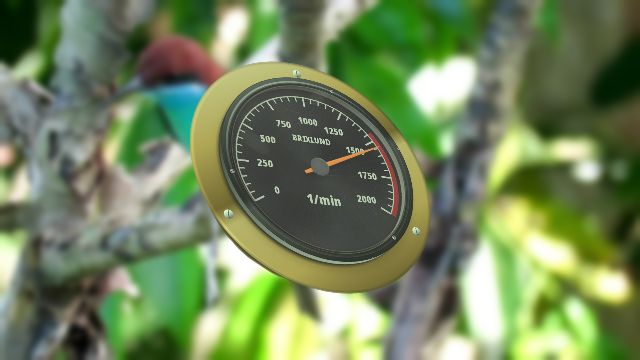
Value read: value=1550 unit=rpm
